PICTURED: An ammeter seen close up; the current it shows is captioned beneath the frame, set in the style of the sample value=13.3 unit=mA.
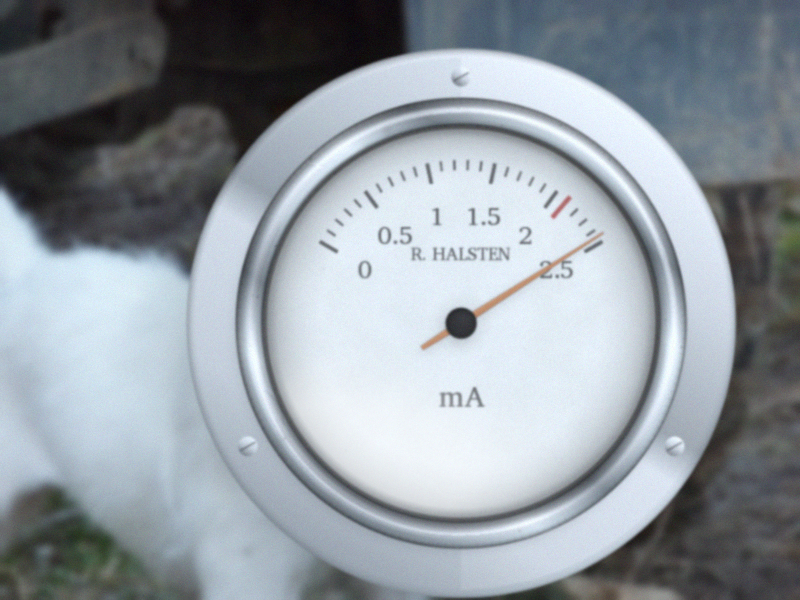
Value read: value=2.45 unit=mA
